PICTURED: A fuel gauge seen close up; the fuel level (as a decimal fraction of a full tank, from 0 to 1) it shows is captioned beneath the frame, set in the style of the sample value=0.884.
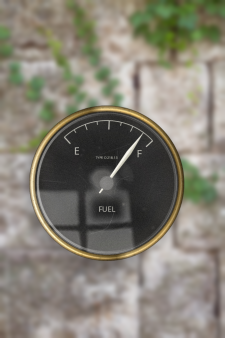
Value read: value=0.875
